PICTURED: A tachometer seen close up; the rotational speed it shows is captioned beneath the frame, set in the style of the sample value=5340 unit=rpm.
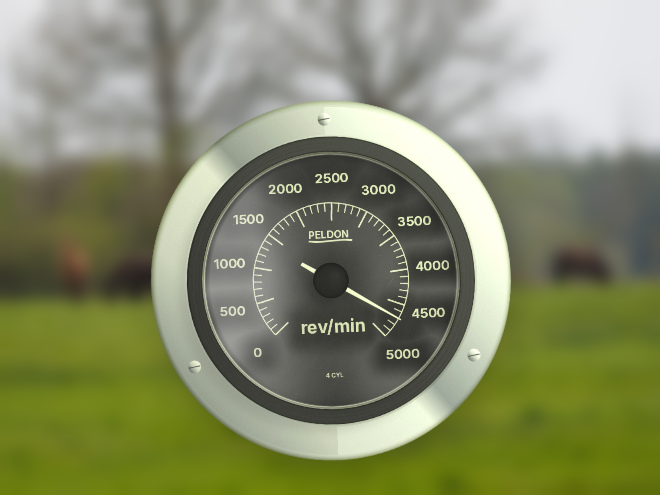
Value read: value=4700 unit=rpm
